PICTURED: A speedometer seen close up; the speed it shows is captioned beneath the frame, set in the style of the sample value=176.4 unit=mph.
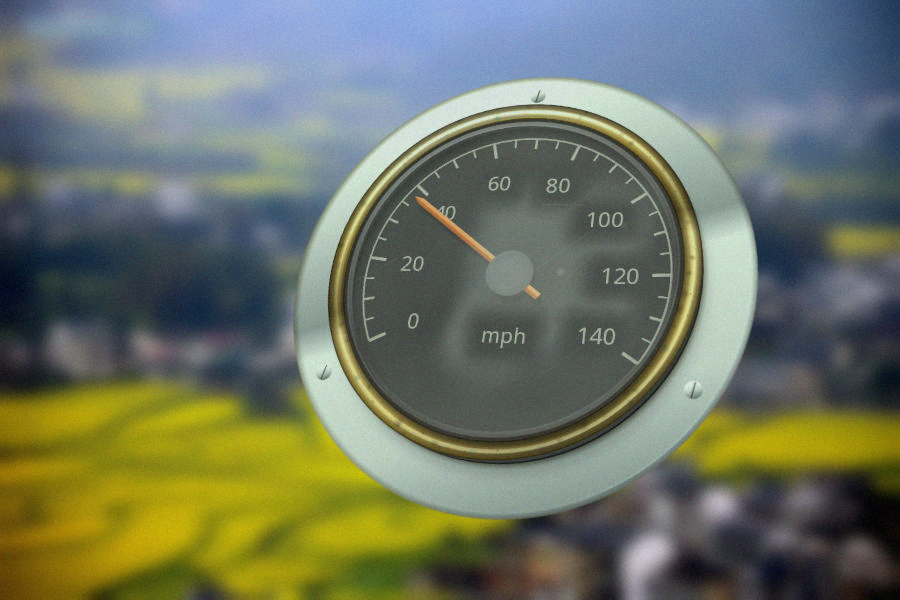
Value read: value=37.5 unit=mph
